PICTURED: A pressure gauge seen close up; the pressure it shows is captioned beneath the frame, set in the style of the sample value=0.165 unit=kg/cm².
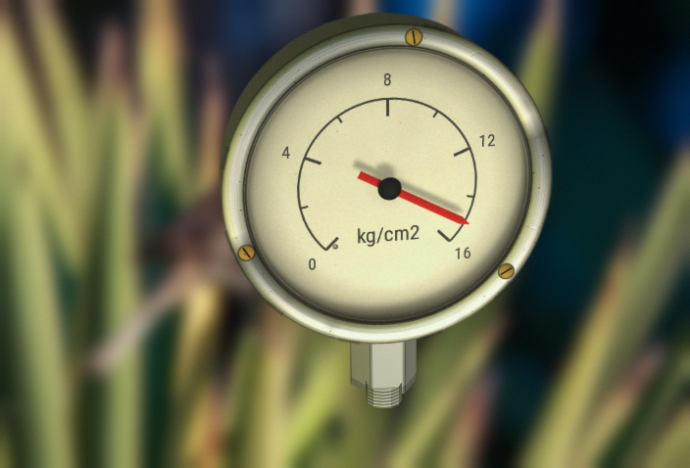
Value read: value=15 unit=kg/cm²
